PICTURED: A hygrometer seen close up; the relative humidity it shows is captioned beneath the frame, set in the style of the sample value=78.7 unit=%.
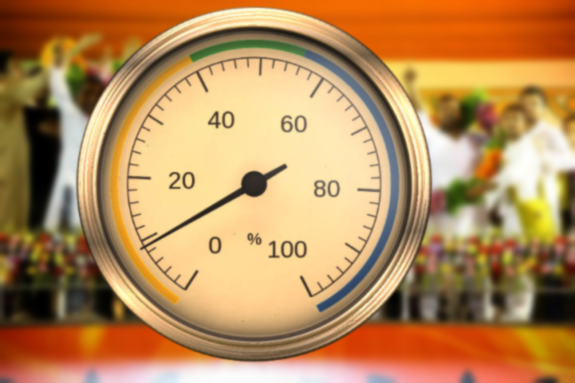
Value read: value=9 unit=%
